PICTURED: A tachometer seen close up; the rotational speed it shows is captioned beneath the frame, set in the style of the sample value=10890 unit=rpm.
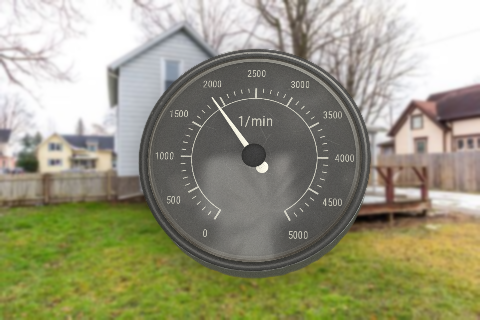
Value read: value=1900 unit=rpm
